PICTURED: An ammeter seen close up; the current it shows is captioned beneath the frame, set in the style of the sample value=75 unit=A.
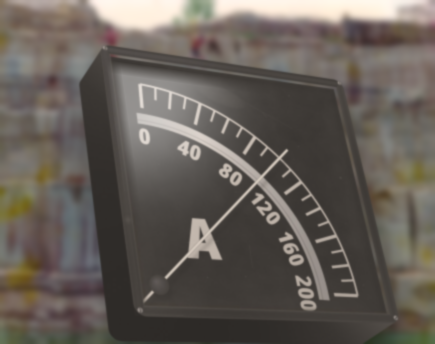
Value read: value=100 unit=A
